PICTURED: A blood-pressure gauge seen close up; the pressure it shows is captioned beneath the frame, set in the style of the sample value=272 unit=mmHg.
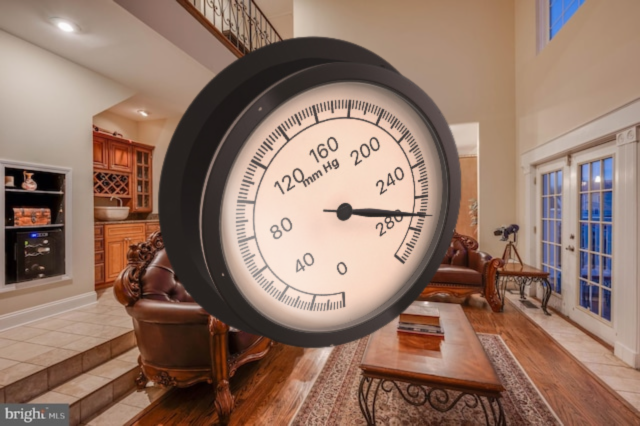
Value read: value=270 unit=mmHg
